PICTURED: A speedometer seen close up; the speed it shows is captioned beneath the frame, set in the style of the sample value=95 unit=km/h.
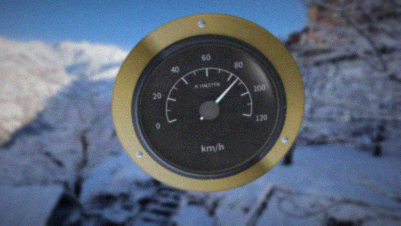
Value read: value=85 unit=km/h
